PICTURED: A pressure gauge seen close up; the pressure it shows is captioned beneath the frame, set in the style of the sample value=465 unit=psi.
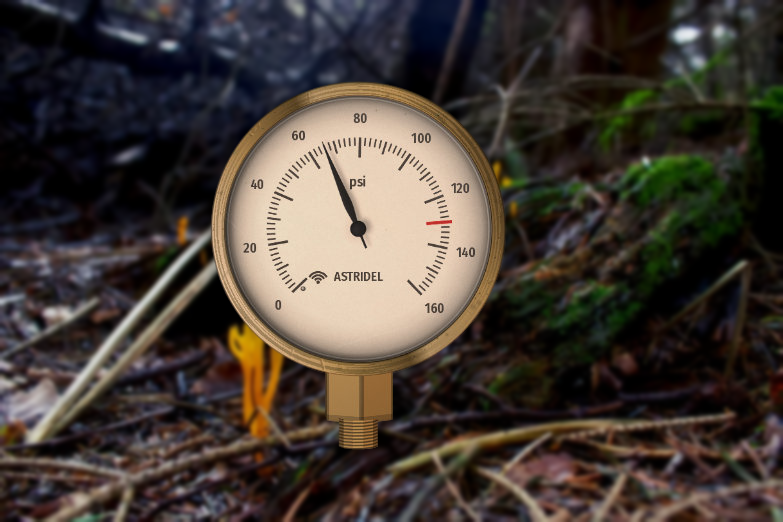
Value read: value=66 unit=psi
